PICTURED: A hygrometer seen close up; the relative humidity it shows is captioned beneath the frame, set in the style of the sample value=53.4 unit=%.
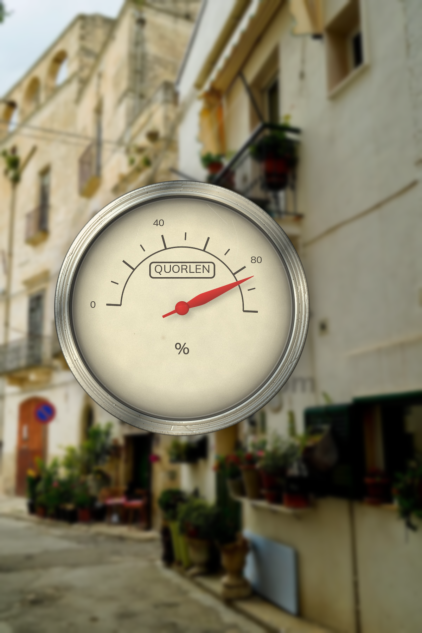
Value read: value=85 unit=%
